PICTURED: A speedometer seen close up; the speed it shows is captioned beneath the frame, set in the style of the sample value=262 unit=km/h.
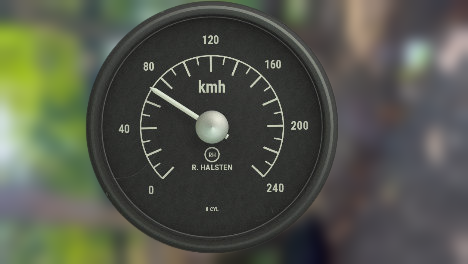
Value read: value=70 unit=km/h
